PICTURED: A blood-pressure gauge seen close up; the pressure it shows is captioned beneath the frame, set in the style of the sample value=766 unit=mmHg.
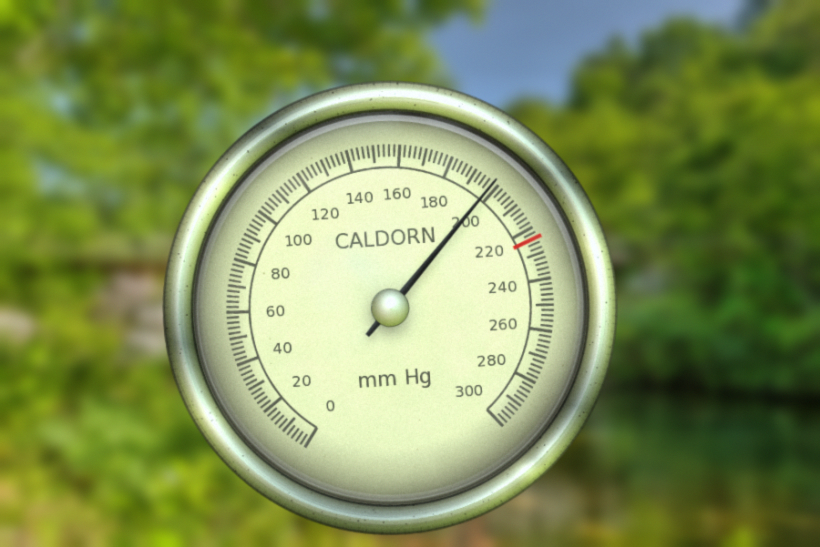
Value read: value=198 unit=mmHg
